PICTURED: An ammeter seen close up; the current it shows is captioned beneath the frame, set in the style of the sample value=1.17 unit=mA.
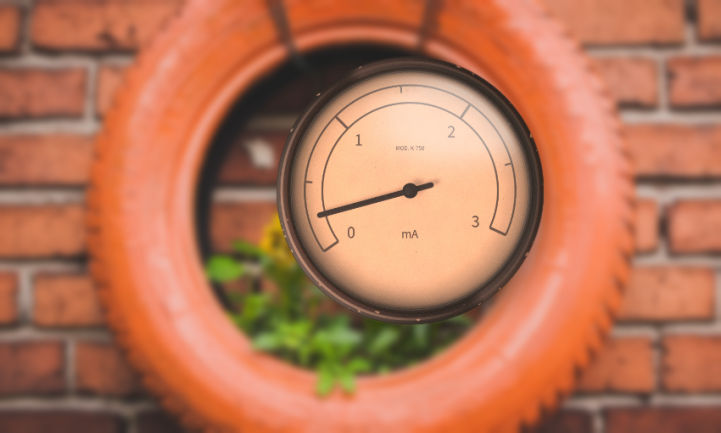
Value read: value=0.25 unit=mA
